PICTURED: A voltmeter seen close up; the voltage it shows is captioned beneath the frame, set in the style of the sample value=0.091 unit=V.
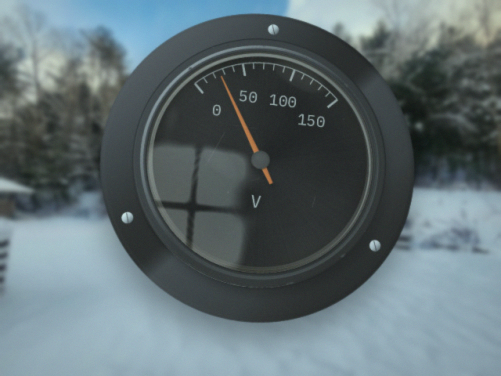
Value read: value=25 unit=V
